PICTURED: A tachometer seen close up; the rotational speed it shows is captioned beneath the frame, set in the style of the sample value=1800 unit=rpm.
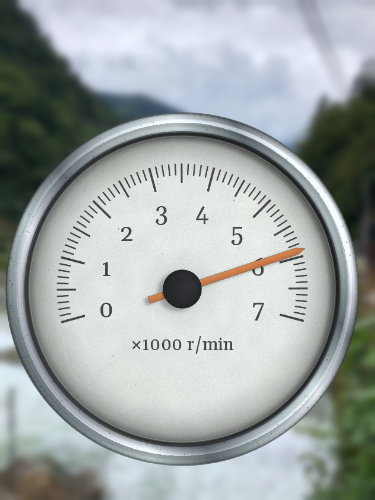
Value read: value=5900 unit=rpm
